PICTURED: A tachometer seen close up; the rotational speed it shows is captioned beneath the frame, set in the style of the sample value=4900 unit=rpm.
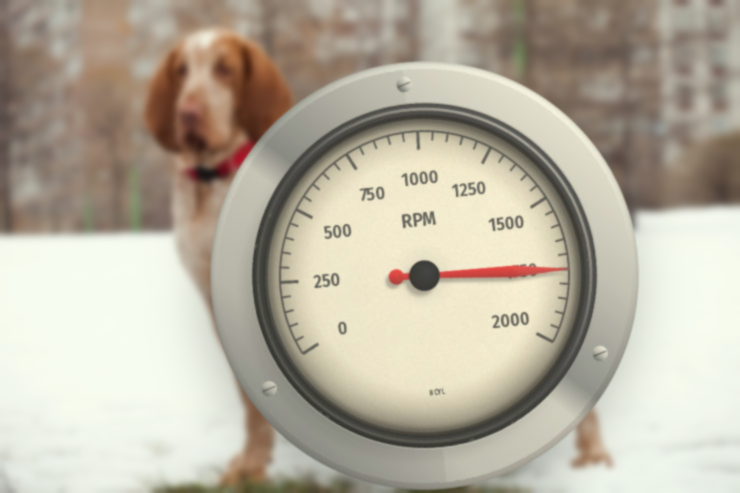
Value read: value=1750 unit=rpm
